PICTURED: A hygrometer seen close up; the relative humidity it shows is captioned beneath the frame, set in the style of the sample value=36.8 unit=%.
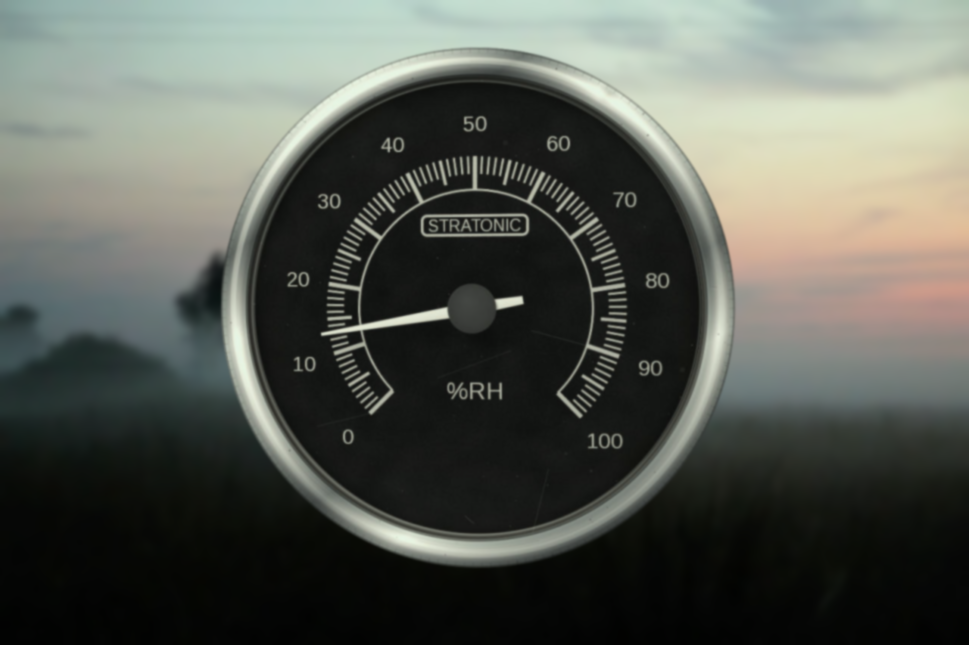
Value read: value=13 unit=%
